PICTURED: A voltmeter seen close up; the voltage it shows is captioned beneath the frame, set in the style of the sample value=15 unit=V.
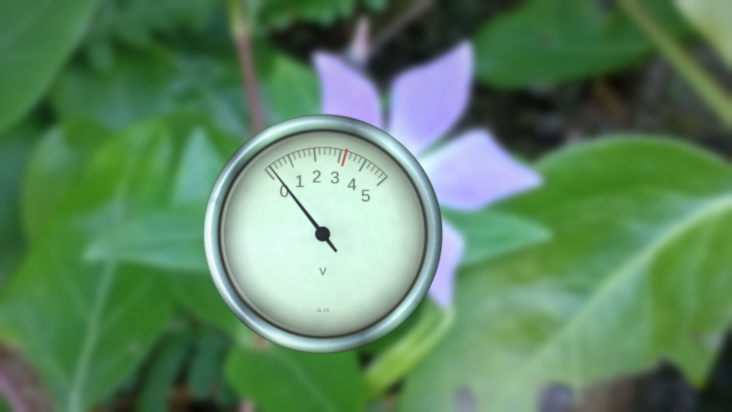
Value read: value=0.2 unit=V
